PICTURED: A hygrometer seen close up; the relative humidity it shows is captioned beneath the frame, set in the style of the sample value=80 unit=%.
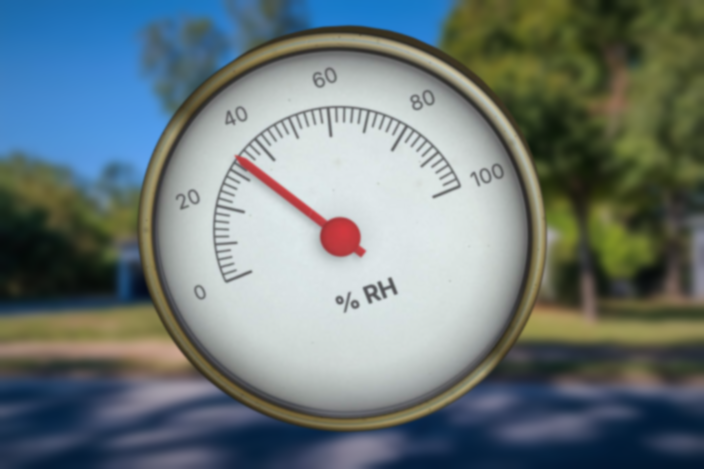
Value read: value=34 unit=%
